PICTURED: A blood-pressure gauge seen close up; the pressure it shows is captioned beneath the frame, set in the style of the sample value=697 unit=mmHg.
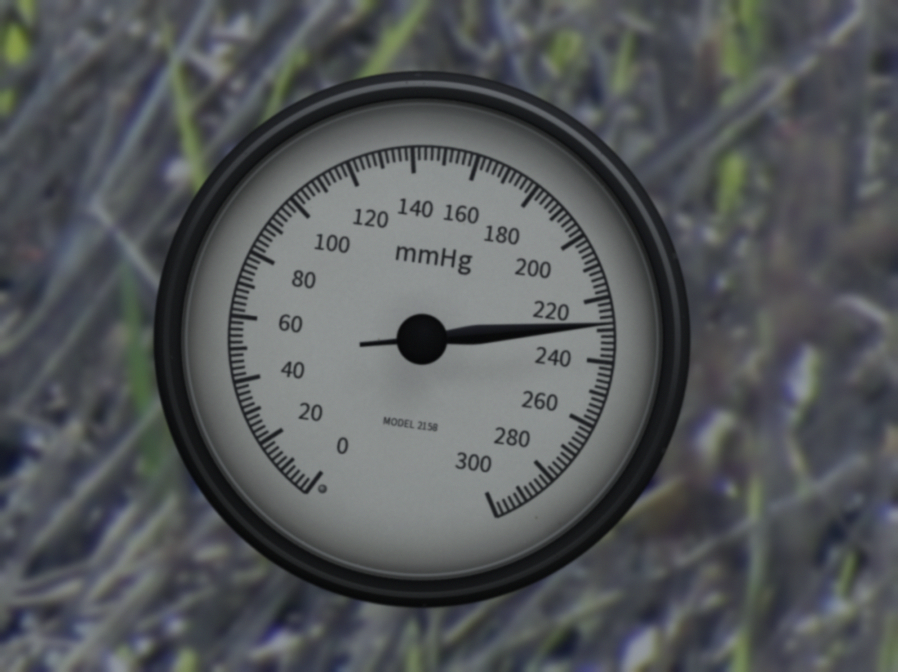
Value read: value=228 unit=mmHg
